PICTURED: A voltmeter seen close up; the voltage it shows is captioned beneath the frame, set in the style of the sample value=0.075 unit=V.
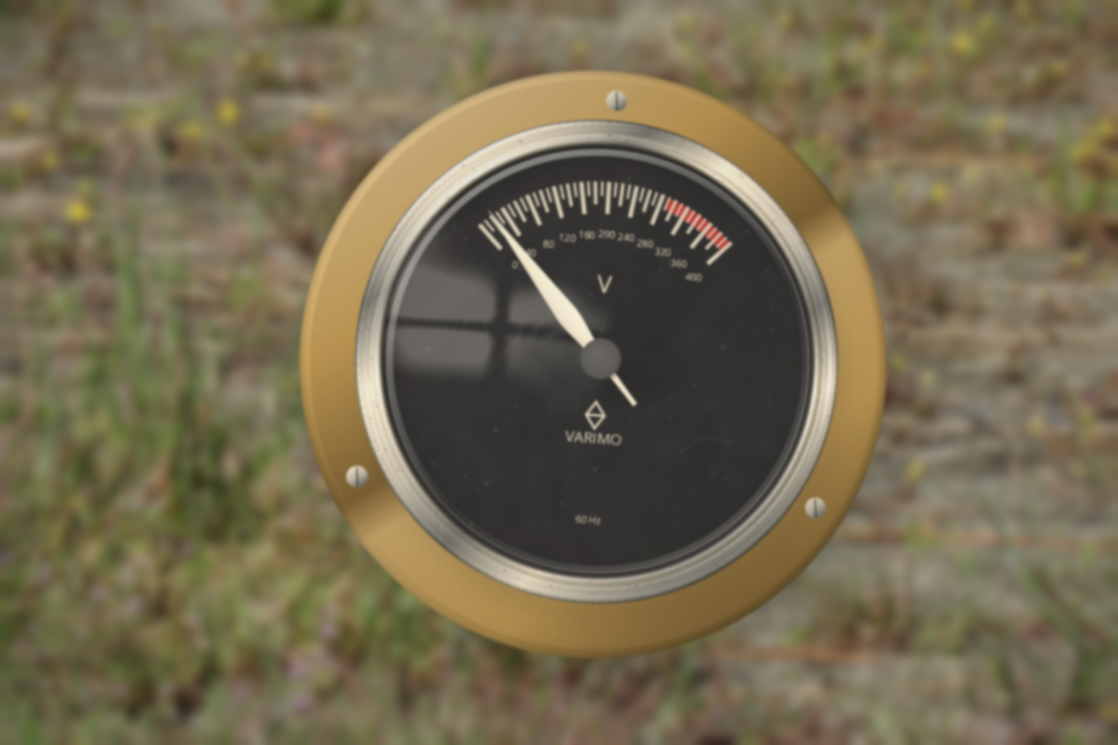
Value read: value=20 unit=V
